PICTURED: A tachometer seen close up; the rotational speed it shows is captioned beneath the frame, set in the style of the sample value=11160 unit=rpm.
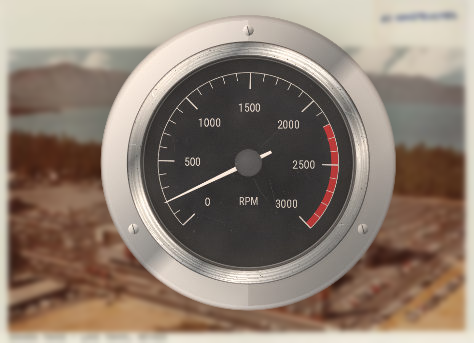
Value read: value=200 unit=rpm
